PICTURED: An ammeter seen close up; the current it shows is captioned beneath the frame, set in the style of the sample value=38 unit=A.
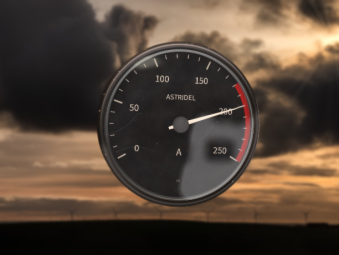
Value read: value=200 unit=A
